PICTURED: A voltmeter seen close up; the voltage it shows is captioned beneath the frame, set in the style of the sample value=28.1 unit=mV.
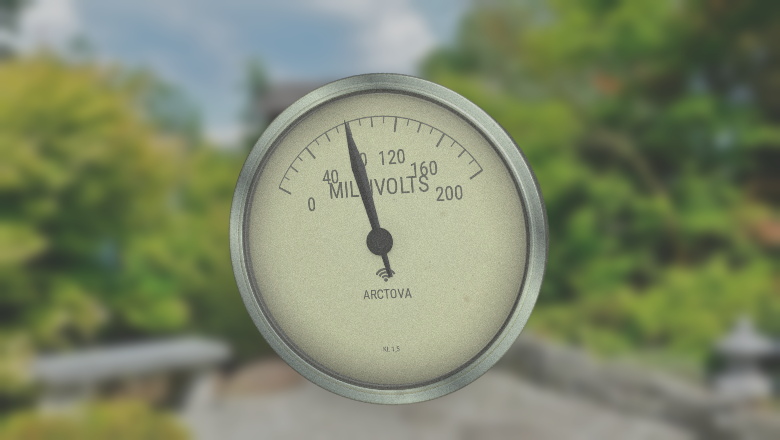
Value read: value=80 unit=mV
